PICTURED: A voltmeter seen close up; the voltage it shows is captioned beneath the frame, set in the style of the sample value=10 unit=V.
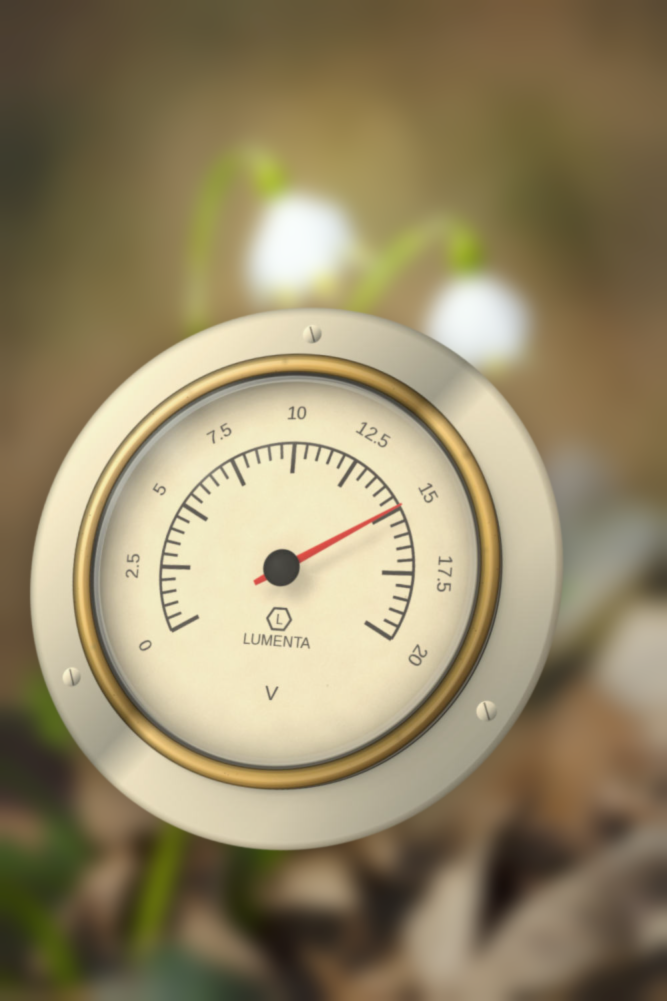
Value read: value=15 unit=V
